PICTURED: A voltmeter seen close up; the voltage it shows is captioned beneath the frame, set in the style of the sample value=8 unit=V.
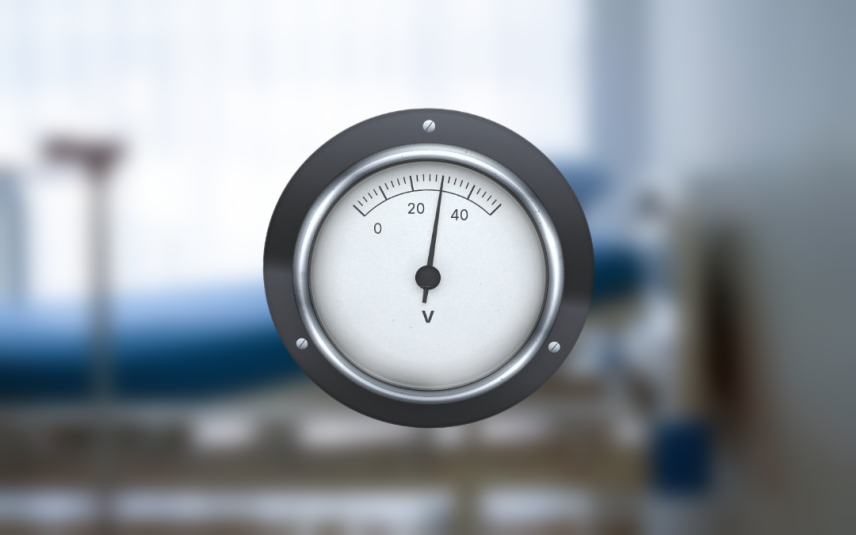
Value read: value=30 unit=V
